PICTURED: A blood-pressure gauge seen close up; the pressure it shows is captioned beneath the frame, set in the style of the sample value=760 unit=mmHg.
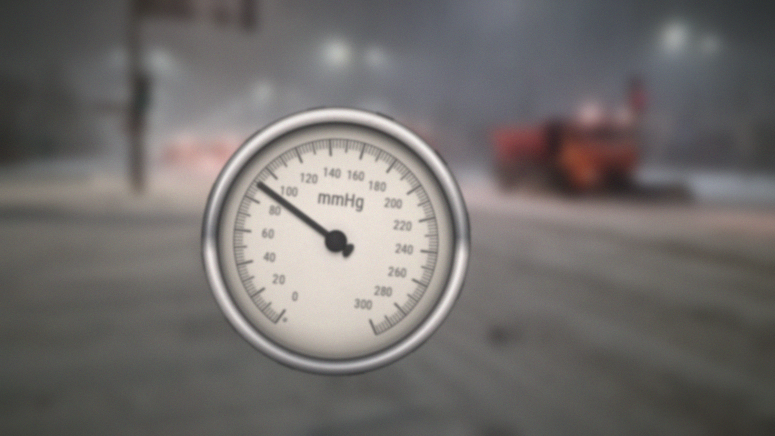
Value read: value=90 unit=mmHg
